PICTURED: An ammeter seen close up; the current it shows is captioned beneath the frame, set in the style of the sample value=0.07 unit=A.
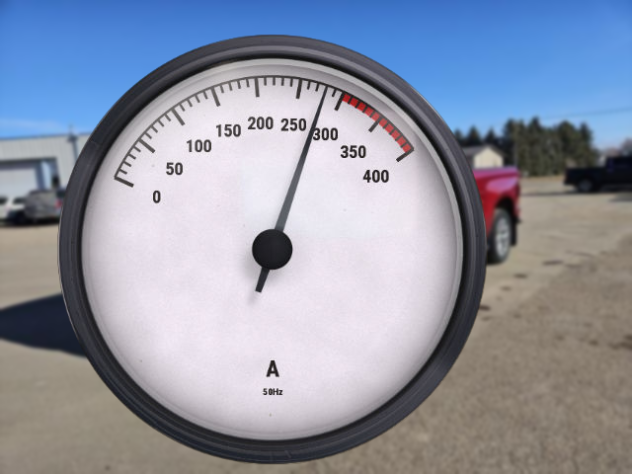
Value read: value=280 unit=A
